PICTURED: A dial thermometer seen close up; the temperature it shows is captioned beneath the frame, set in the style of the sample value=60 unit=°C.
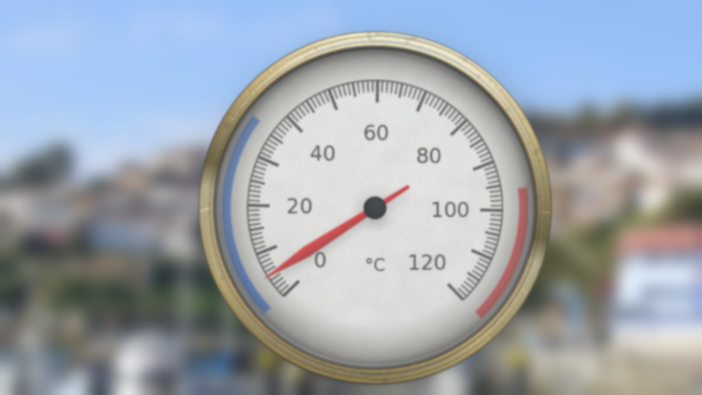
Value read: value=5 unit=°C
